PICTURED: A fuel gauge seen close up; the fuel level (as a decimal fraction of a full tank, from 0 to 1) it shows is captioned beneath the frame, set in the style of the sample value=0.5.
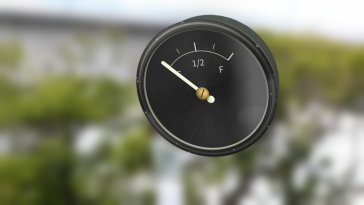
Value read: value=0
